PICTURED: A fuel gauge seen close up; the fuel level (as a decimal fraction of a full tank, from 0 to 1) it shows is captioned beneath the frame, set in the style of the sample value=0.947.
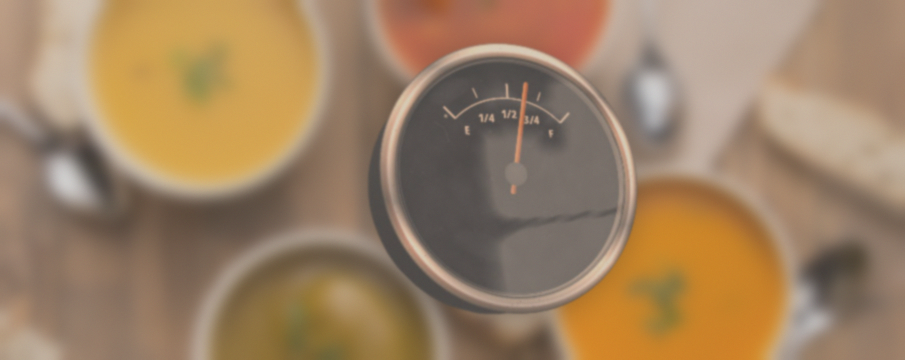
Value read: value=0.625
